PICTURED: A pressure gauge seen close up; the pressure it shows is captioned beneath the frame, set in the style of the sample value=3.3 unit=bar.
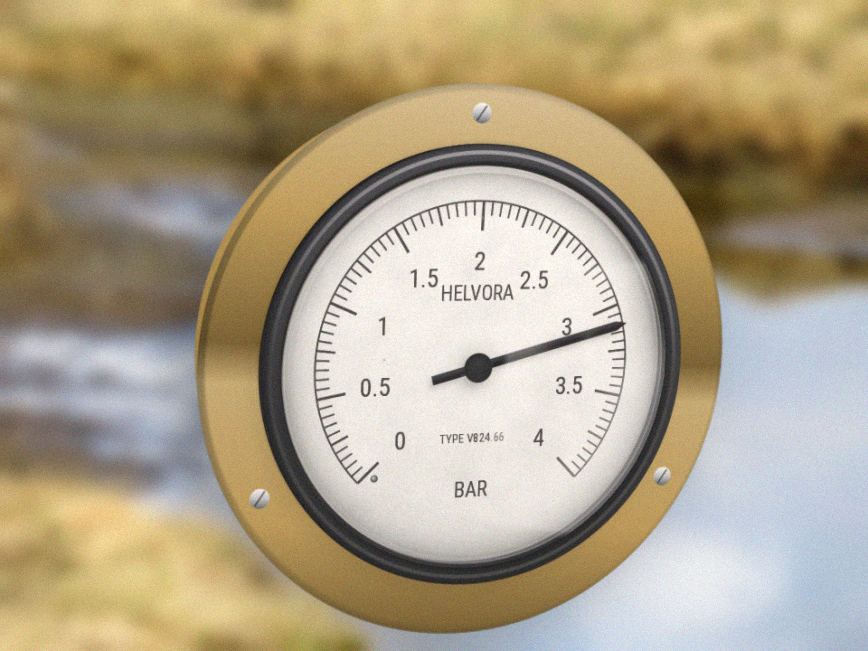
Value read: value=3.1 unit=bar
